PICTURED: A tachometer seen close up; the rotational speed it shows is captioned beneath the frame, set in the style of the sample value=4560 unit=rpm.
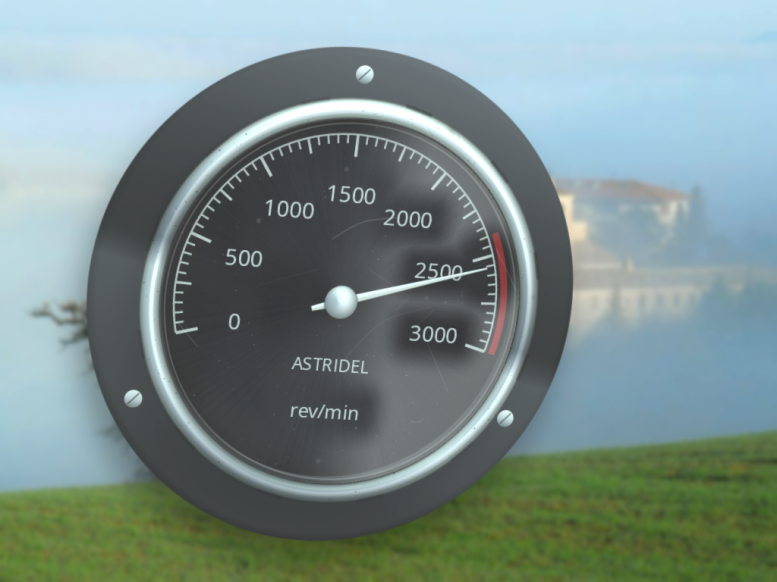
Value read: value=2550 unit=rpm
